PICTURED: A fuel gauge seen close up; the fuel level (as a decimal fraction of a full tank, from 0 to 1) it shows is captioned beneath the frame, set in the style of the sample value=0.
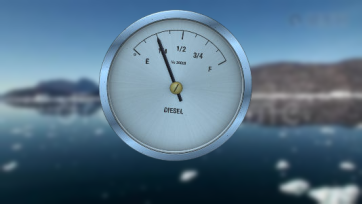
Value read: value=0.25
